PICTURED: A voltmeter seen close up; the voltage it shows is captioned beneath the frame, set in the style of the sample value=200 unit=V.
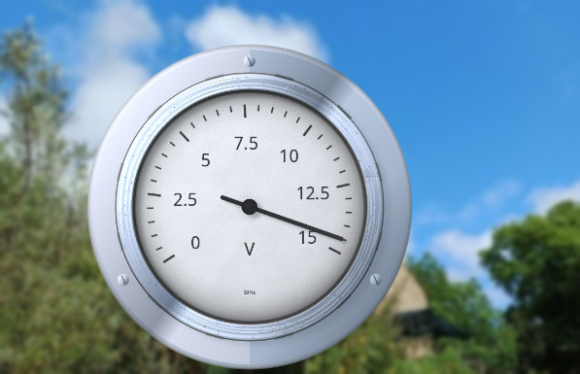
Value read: value=14.5 unit=V
